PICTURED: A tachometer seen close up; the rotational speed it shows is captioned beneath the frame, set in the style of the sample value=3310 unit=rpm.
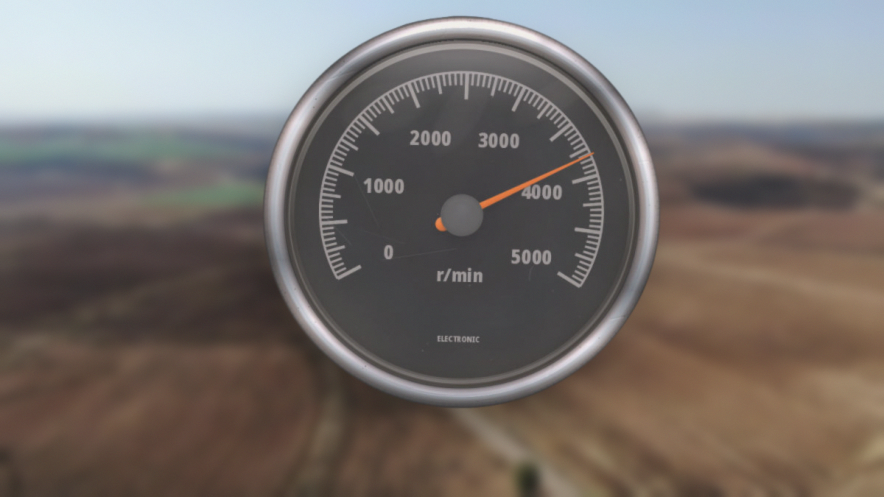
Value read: value=3800 unit=rpm
